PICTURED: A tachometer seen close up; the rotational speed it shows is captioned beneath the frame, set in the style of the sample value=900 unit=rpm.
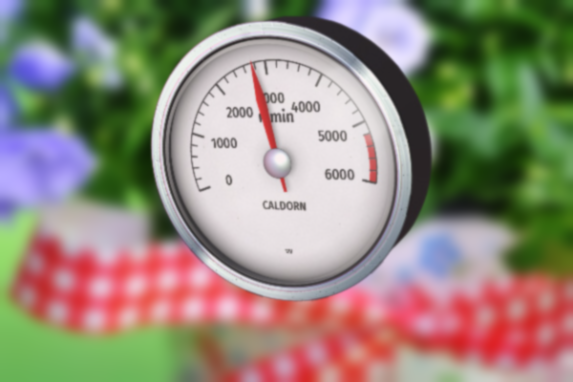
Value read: value=2800 unit=rpm
